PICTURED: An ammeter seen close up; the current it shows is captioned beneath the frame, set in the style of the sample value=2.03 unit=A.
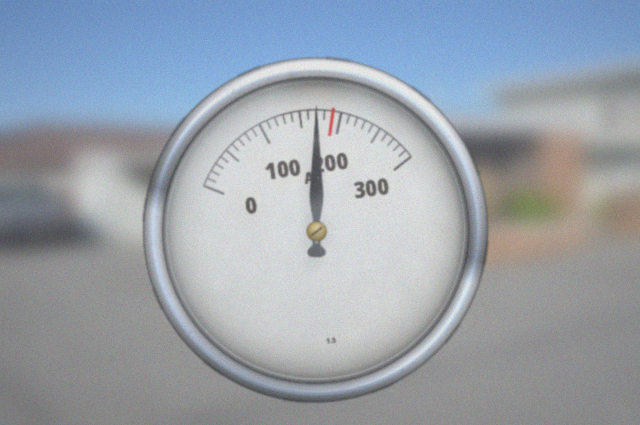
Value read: value=170 unit=A
